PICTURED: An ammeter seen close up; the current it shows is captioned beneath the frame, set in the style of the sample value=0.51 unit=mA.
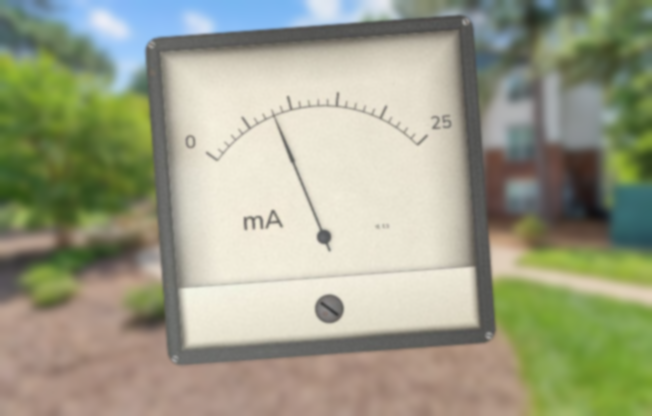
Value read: value=8 unit=mA
